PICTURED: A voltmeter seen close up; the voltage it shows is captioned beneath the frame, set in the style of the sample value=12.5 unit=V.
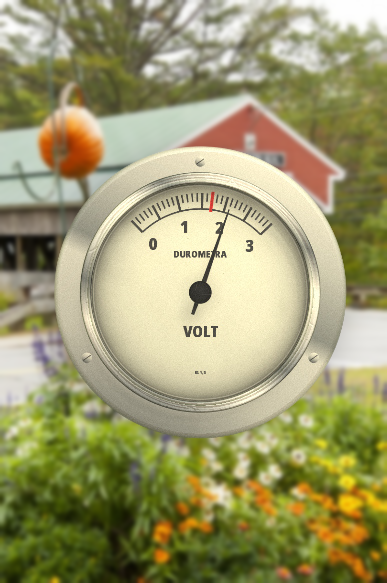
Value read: value=2.1 unit=V
